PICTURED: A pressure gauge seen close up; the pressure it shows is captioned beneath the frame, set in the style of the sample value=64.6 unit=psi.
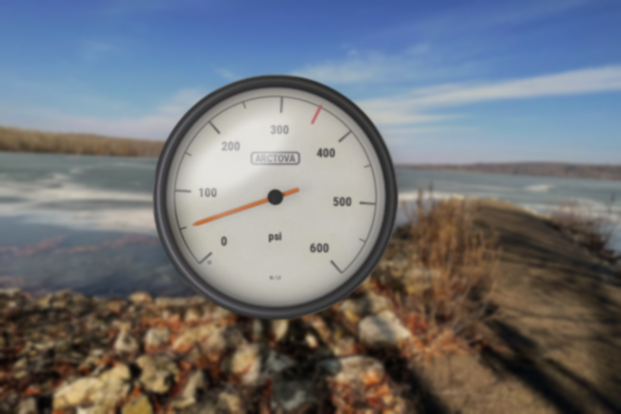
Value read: value=50 unit=psi
